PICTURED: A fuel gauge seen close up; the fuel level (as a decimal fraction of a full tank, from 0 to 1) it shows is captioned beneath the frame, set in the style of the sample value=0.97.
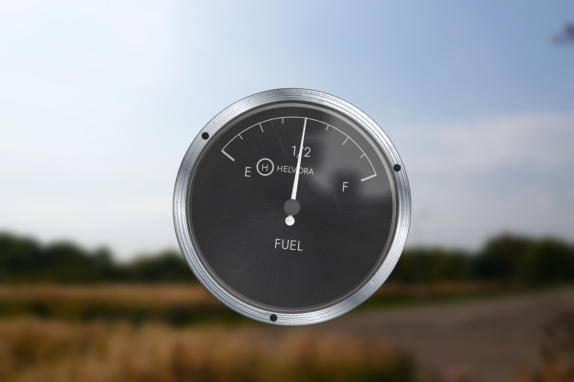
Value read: value=0.5
